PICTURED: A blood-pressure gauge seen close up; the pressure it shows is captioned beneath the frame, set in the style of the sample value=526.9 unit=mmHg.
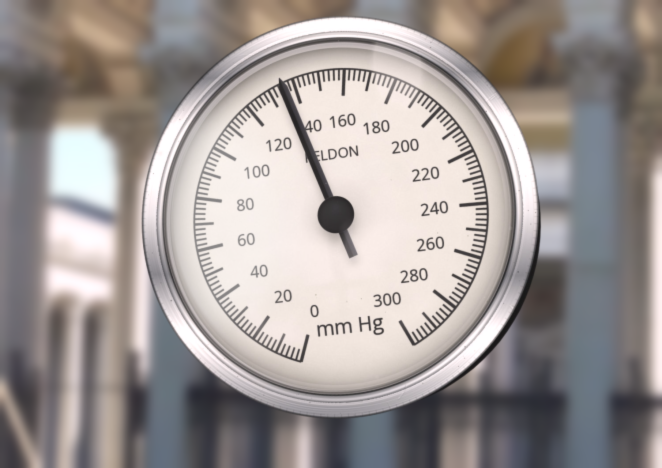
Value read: value=136 unit=mmHg
